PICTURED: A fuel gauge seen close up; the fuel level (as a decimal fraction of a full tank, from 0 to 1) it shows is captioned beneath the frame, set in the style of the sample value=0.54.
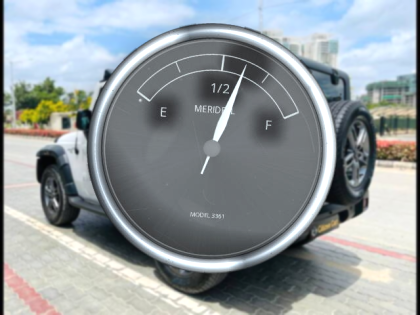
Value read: value=0.625
